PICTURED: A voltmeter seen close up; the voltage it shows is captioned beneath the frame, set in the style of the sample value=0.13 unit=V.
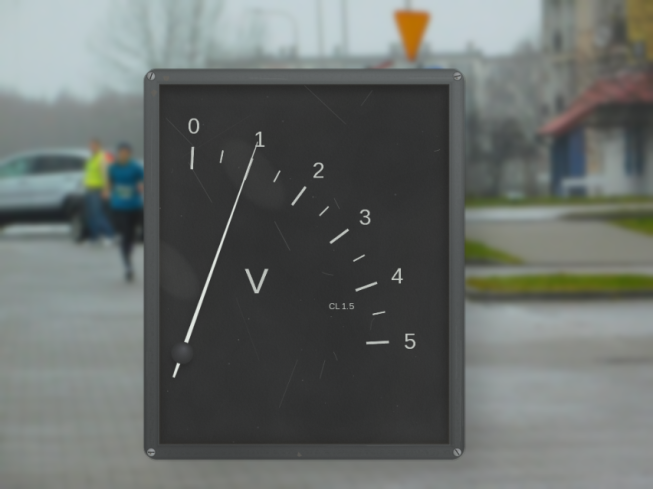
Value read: value=1 unit=V
